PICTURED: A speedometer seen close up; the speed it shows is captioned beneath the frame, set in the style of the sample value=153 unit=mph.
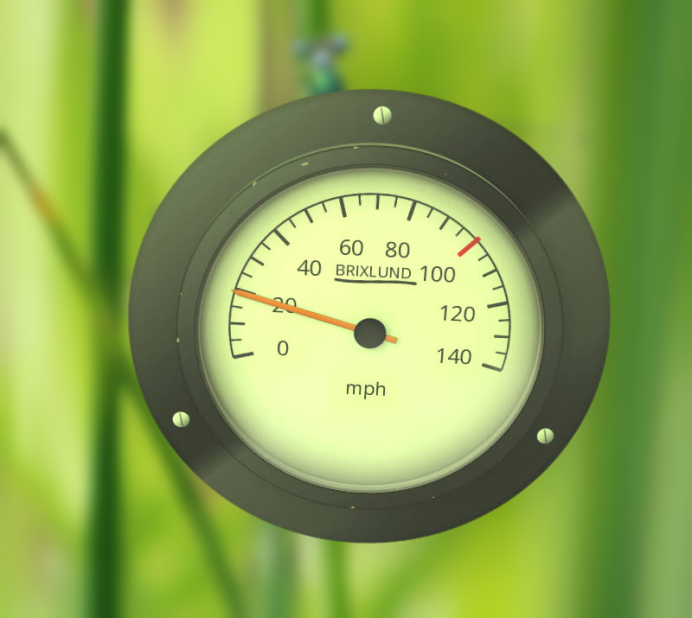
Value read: value=20 unit=mph
